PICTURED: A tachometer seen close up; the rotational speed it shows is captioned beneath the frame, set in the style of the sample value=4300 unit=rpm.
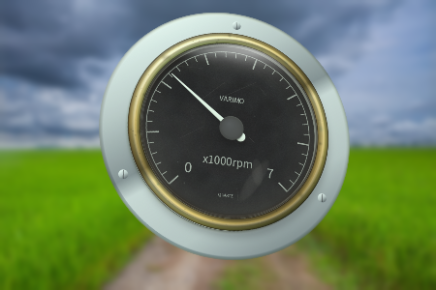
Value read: value=2200 unit=rpm
